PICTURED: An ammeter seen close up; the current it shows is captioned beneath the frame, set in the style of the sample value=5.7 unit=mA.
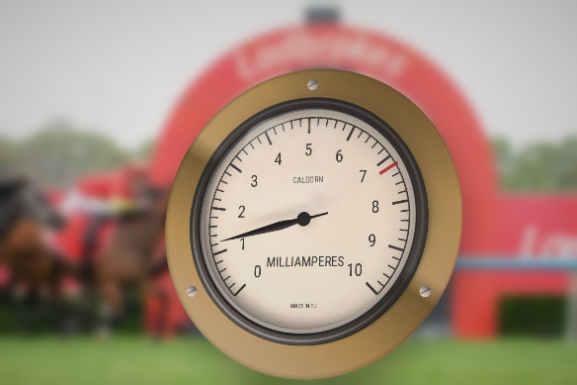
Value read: value=1.2 unit=mA
